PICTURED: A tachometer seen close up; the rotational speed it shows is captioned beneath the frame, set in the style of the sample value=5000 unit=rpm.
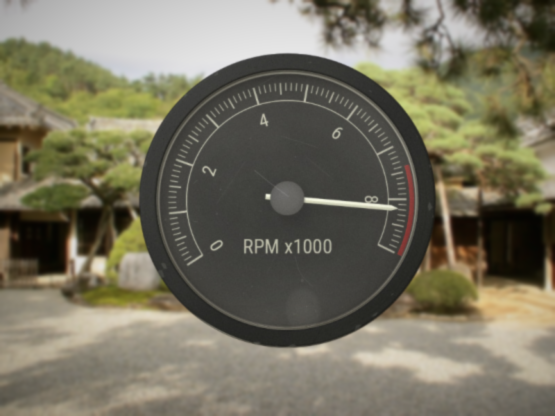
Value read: value=8200 unit=rpm
